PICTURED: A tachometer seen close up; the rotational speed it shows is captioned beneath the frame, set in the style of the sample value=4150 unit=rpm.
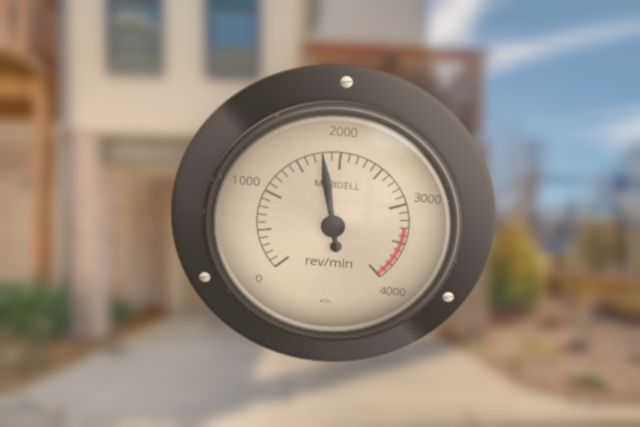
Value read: value=1800 unit=rpm
